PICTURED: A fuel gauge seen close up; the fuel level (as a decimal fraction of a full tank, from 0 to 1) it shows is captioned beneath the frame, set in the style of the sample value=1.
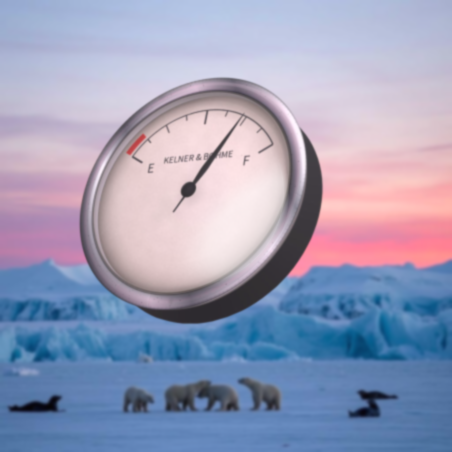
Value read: value=0.75
